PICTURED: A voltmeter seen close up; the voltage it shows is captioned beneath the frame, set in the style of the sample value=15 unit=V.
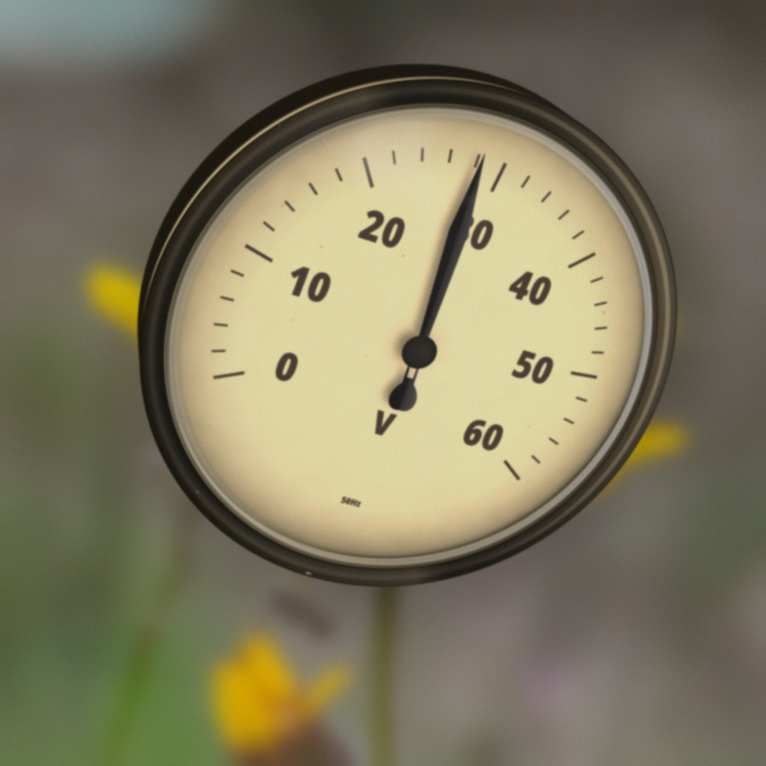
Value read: value=28 unit=V
